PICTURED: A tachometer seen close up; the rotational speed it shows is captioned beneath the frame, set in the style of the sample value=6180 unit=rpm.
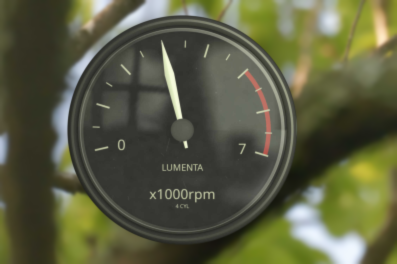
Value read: value=3000 unit=rpm
